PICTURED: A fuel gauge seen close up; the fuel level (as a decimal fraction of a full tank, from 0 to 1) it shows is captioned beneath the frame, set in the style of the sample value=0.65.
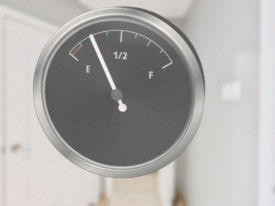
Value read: value=0.25
